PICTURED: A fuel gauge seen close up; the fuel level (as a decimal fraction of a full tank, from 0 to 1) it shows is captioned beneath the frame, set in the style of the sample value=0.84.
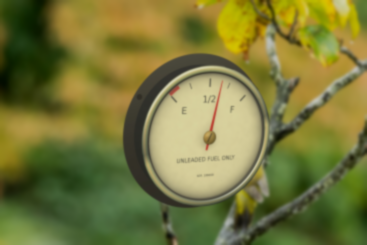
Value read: value=0.625
